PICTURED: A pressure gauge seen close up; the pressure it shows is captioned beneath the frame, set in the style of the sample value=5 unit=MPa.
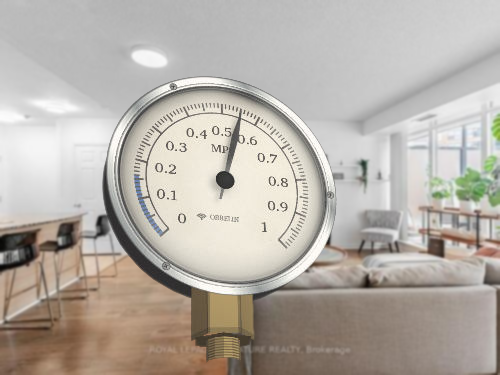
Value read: value=0.55 unit=MPa
